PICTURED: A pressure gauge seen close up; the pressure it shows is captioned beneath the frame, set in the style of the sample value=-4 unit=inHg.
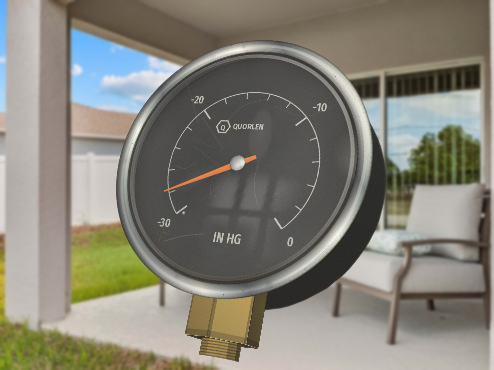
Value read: value=-28 unit=inHg
